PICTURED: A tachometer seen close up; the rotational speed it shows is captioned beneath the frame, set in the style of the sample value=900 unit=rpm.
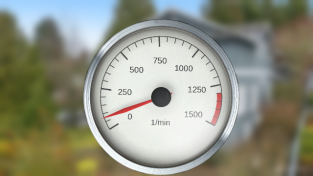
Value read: value=75 unit=rpm
